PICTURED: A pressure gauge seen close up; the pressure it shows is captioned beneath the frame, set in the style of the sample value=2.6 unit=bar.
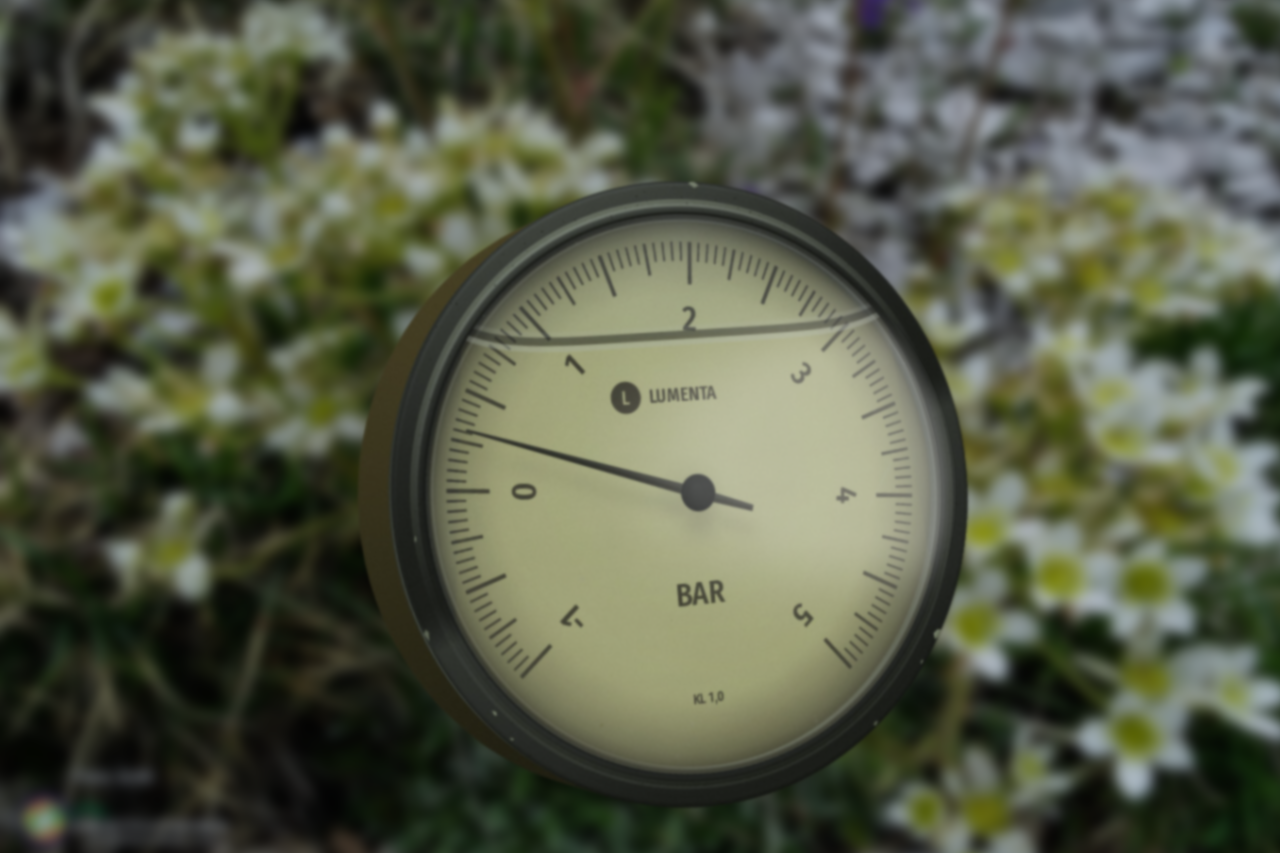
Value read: value=0.3 unit=bar
